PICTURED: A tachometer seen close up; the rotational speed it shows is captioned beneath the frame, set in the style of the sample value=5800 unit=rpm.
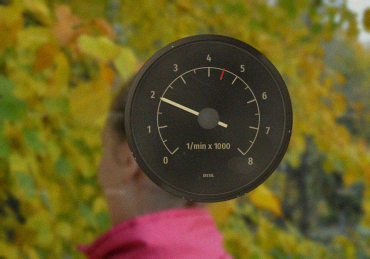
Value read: value=2000 unit=rpm
